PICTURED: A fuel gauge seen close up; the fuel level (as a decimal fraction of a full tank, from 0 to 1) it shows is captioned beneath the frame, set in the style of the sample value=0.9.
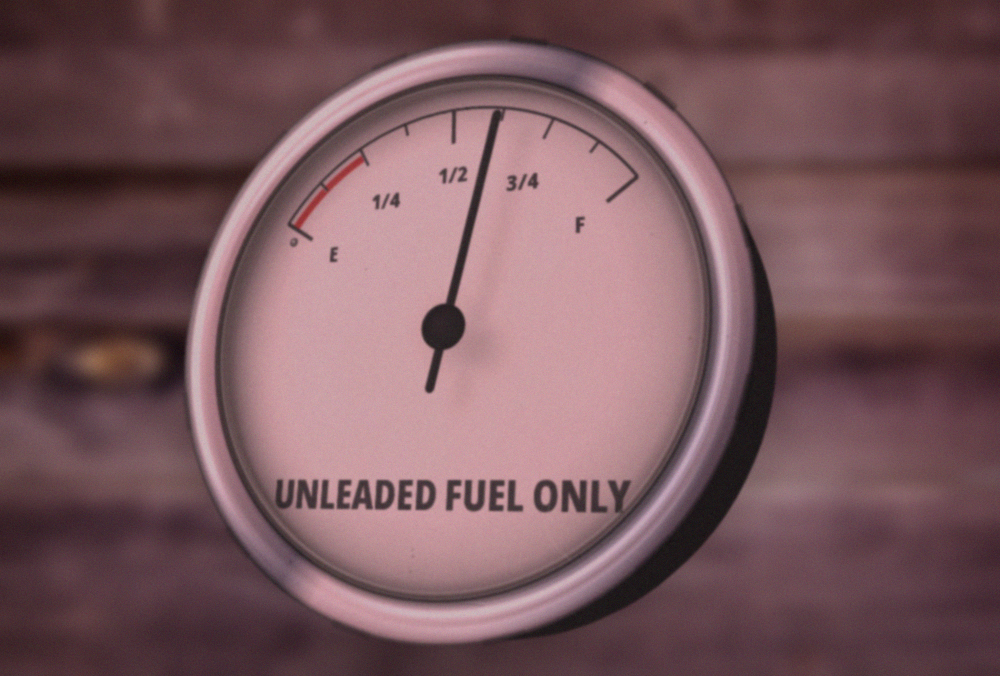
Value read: value=0.625
